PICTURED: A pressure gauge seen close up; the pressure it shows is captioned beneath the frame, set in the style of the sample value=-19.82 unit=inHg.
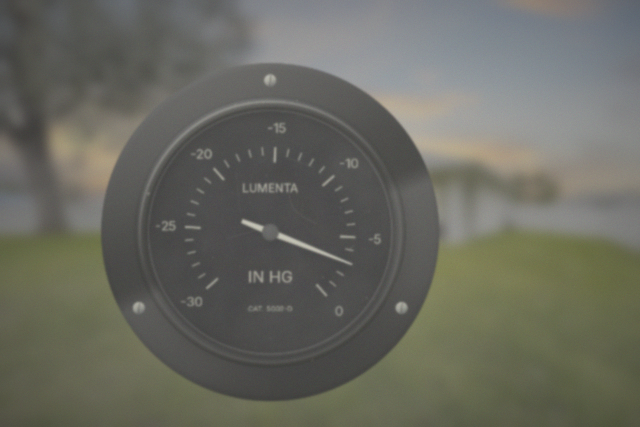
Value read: value=-3 unit=inHg
